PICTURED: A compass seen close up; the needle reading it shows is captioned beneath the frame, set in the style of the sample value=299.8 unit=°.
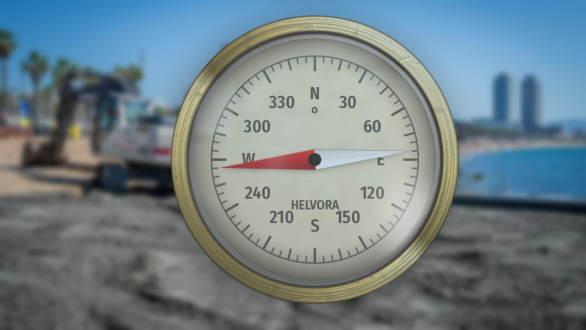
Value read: value=265 unit=°
